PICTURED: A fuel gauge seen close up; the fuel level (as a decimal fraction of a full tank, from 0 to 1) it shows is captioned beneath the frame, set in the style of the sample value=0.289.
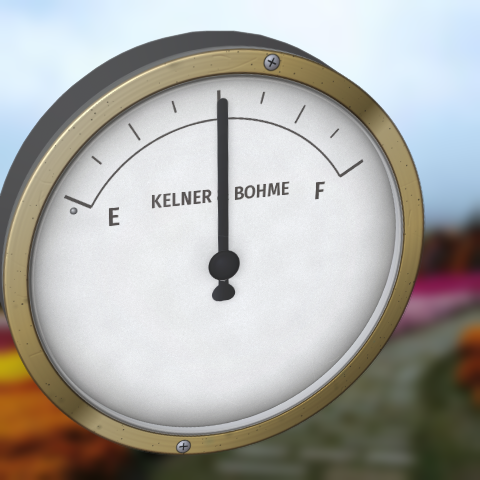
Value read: value=0.5
